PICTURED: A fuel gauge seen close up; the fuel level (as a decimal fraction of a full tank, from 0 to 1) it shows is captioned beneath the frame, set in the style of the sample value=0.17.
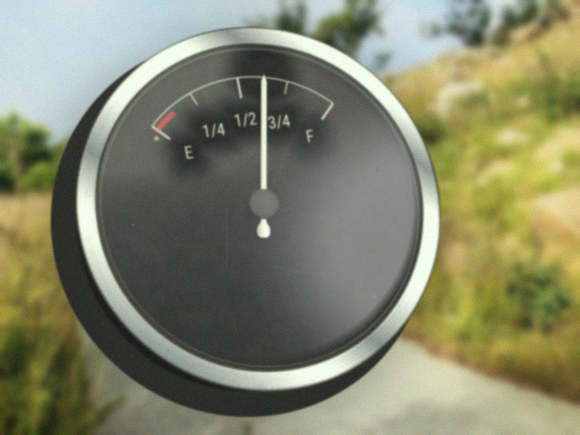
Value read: value=0.625
